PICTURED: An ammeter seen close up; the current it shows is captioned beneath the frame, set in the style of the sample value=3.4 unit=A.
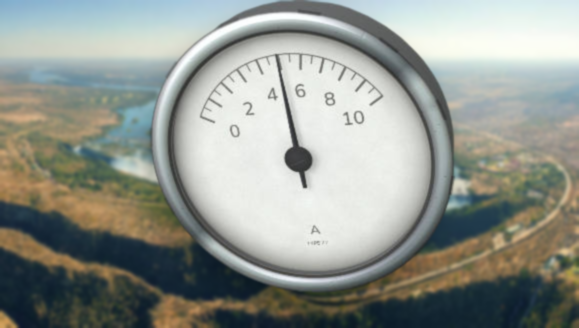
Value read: value=5 unit=A
